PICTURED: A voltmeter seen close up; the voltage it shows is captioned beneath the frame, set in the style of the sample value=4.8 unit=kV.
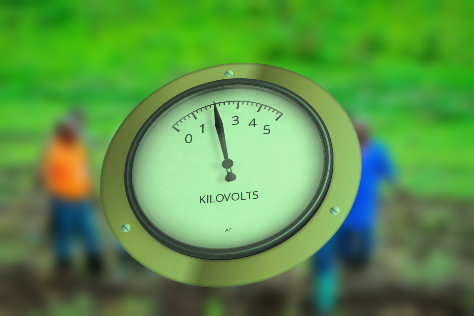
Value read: value=2 unit=kV
